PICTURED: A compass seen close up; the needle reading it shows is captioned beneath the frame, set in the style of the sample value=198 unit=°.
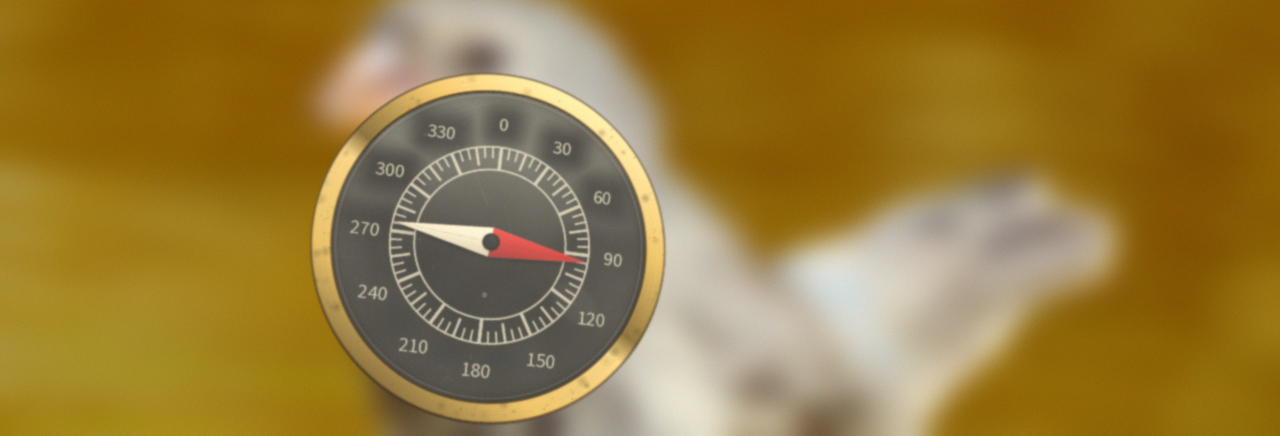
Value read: value=95 unit=°
